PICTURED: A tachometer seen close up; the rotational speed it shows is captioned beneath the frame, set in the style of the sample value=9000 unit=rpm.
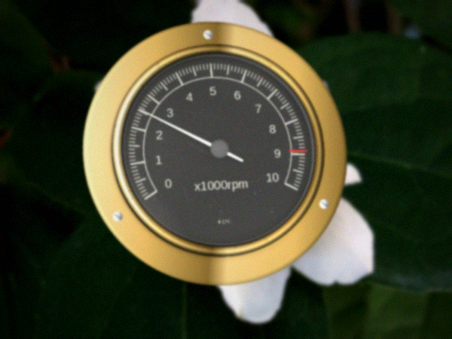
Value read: value=2500 unit=rpm
